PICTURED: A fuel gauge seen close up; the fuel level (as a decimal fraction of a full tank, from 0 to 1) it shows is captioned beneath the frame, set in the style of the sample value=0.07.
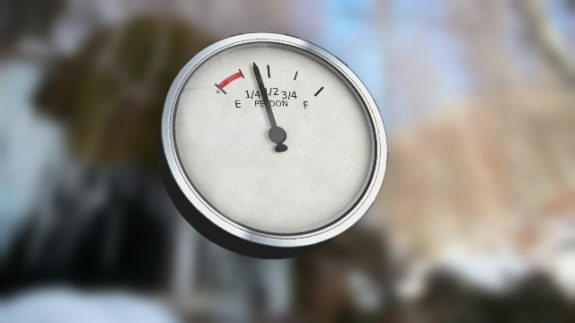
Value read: value=0.375
